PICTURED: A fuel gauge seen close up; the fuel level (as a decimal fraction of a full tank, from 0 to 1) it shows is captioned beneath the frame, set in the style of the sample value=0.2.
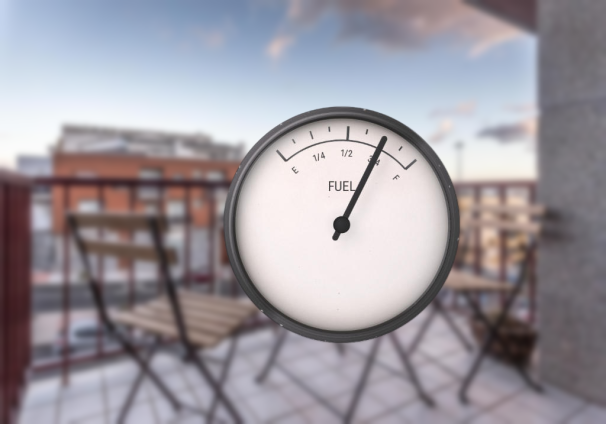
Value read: value=0.75
